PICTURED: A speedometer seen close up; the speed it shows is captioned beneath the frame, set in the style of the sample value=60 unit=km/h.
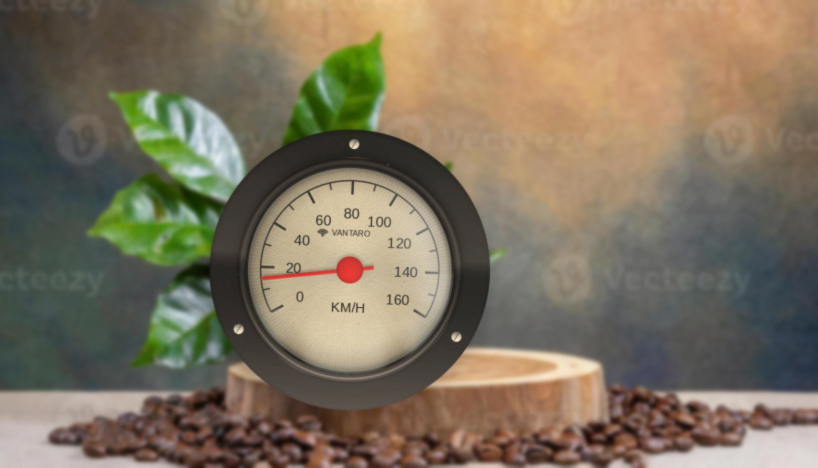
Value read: value=15 unit=km/h
